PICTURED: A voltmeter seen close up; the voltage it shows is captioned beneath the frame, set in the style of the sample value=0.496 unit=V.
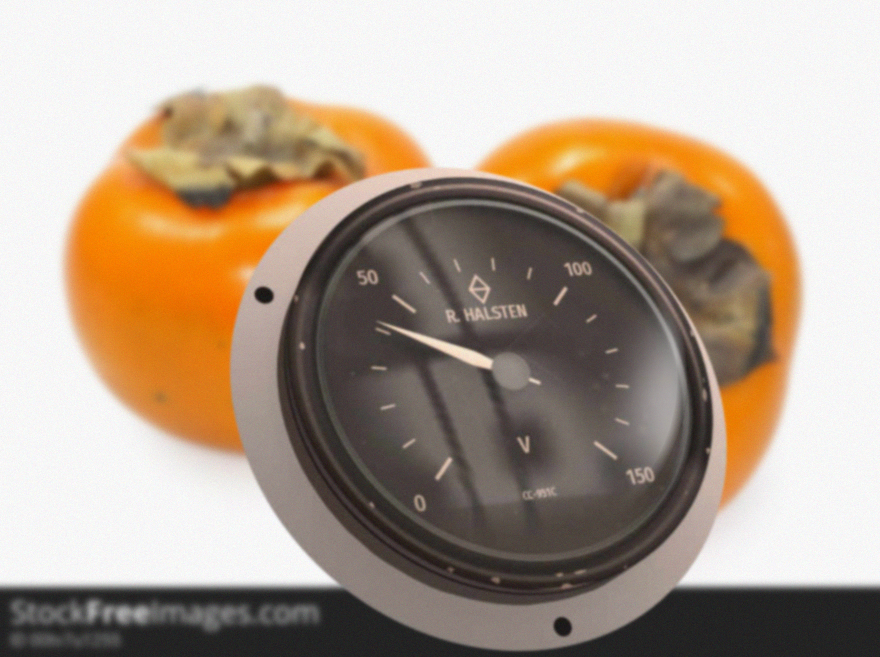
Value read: value=40 unit=V
